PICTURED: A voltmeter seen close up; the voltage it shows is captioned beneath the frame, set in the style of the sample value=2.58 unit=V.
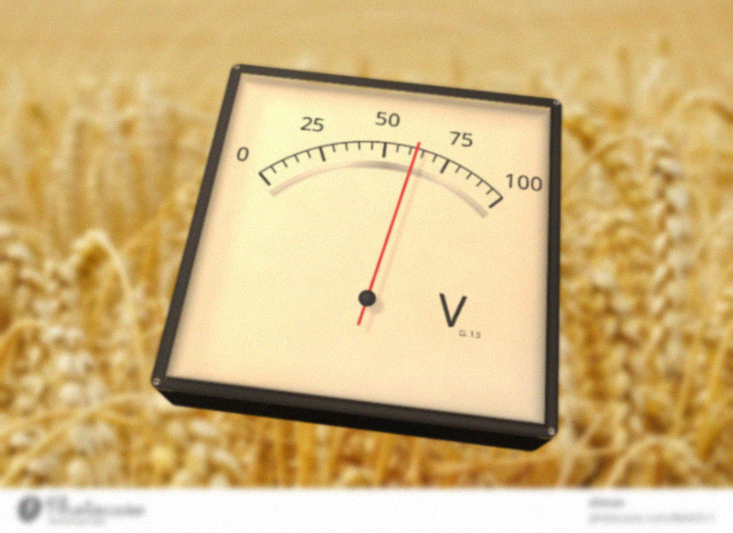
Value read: value=62.5 unit=V
